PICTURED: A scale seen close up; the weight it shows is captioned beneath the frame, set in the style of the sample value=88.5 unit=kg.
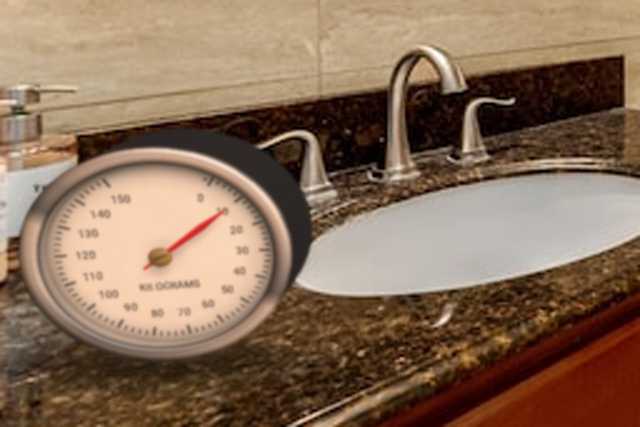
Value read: value=10 unit=kg
